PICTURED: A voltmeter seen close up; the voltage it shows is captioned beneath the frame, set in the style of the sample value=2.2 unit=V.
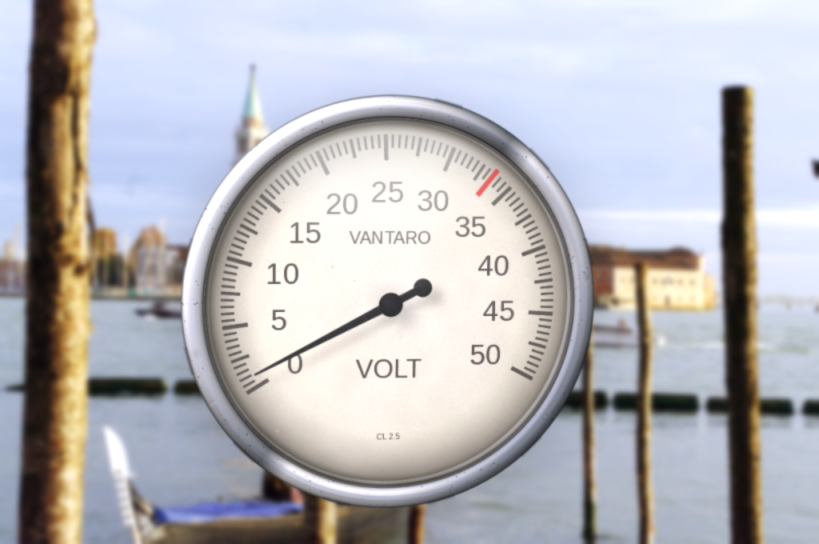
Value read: value=1 unit=V
